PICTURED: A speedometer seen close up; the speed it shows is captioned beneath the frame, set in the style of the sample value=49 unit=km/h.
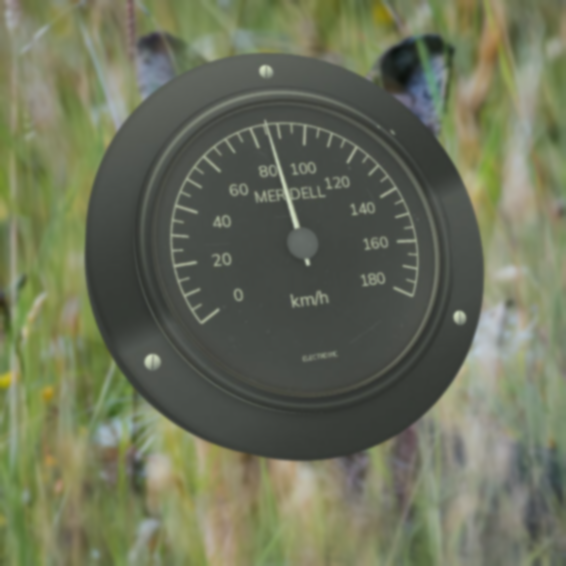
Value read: value=85 unit=km/h
